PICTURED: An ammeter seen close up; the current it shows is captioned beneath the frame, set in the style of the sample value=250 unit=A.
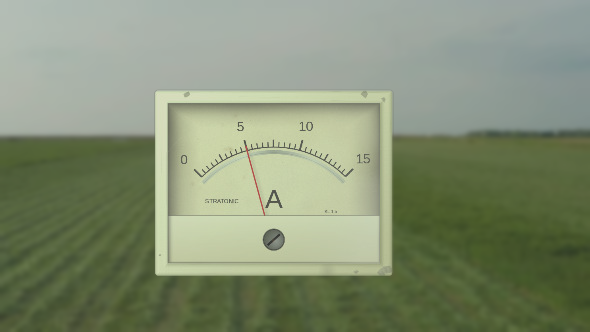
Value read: value=5 unit=A
